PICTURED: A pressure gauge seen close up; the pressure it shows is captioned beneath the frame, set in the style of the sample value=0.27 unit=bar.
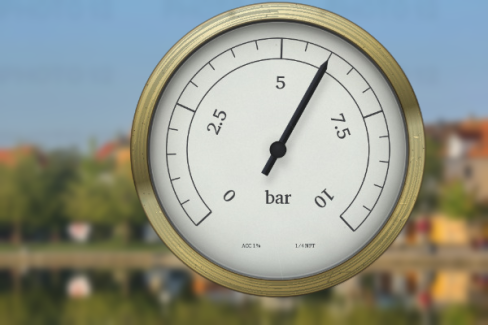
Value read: value=6 unit=bar
